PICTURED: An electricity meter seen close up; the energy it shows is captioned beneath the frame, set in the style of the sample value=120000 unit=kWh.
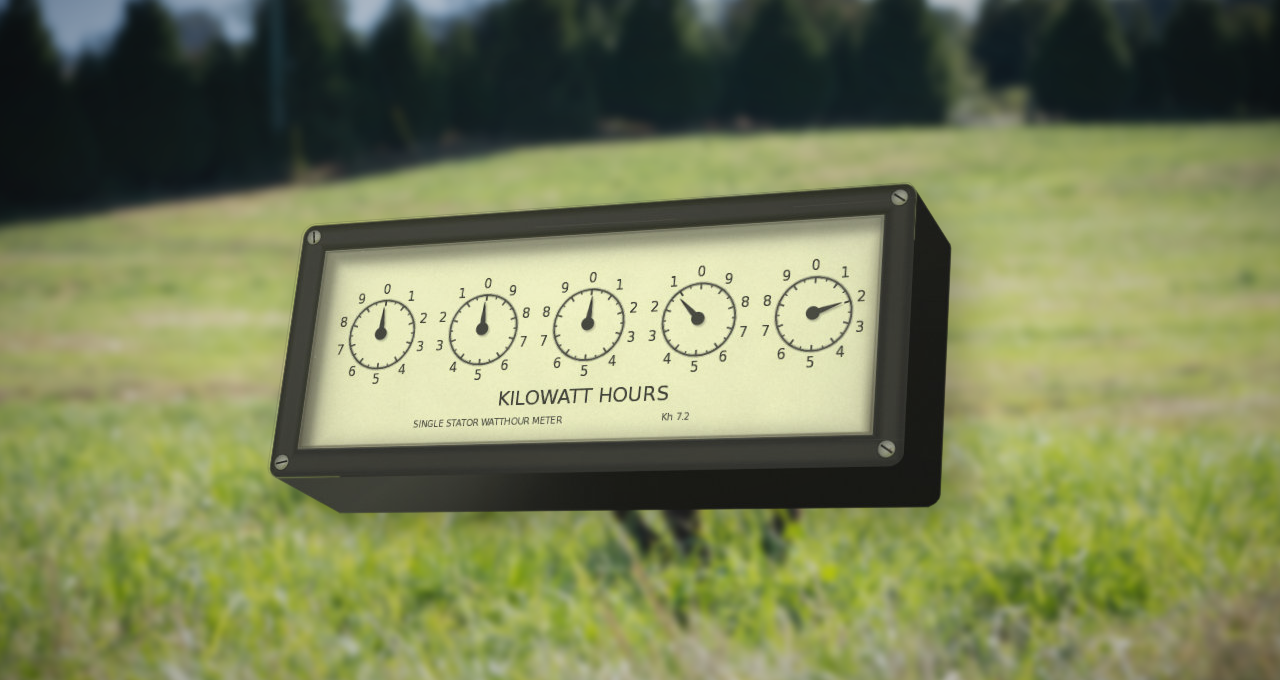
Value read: value=12 unit=kWh
